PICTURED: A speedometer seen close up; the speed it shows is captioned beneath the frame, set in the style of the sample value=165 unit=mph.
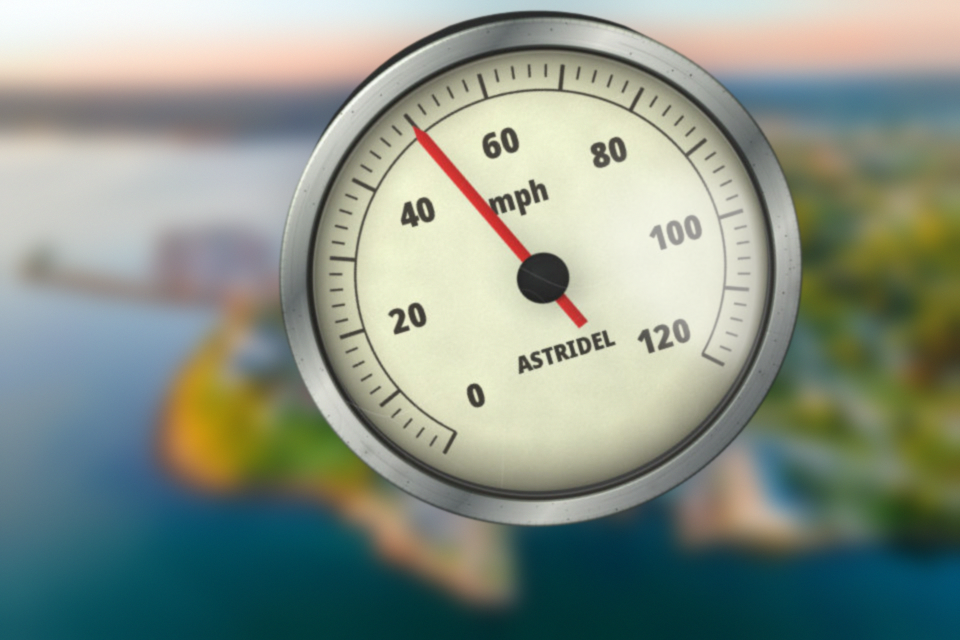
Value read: value=50 unit=mph
